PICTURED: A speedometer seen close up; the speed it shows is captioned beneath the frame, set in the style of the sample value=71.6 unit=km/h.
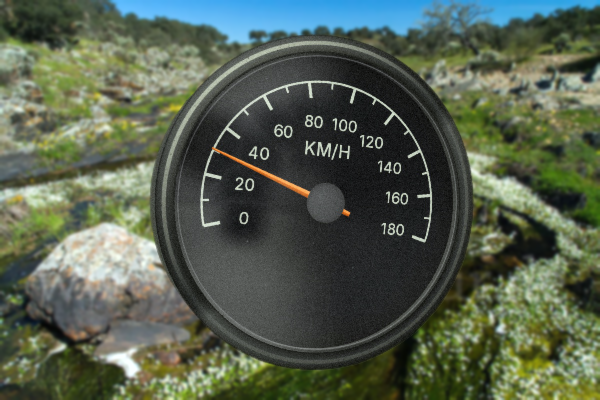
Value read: value=30 unit=km/h
